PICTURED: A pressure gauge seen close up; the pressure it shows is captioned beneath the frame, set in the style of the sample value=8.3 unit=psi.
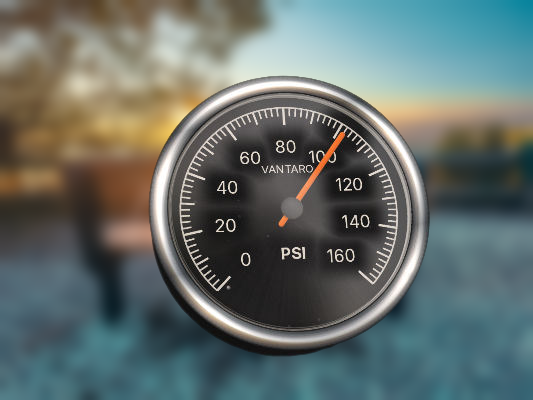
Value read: value=102 unit=psi
